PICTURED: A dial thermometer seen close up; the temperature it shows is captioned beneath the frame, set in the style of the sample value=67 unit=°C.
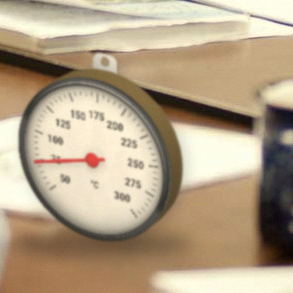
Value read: value=75 unit=°C
